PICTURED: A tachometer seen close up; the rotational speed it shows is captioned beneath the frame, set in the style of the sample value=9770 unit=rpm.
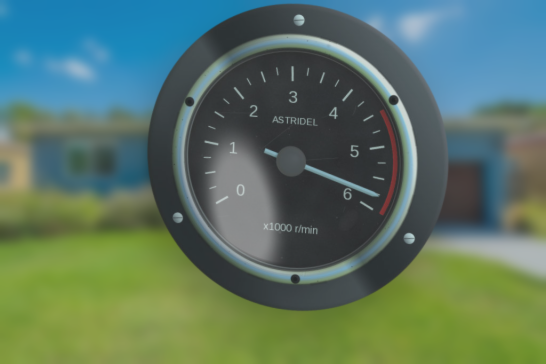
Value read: value=5750 unit=rpm
